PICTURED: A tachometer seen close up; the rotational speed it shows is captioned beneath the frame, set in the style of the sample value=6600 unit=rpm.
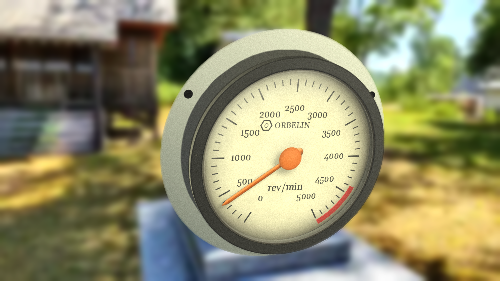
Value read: value=400 unit=rpm
